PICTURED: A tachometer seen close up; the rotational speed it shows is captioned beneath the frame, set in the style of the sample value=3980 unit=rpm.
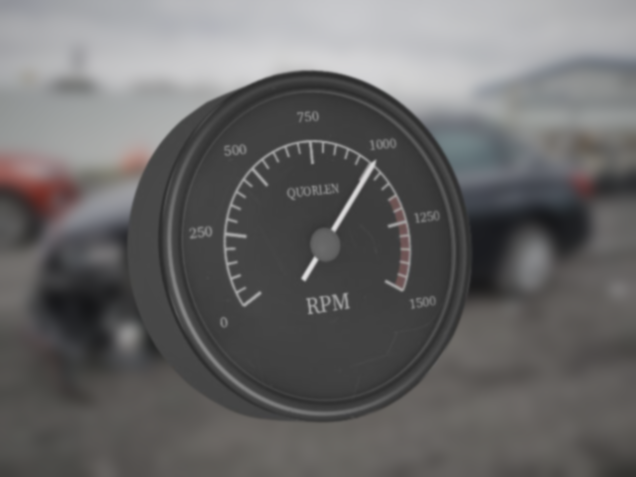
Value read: value=1000 unit=rpm
